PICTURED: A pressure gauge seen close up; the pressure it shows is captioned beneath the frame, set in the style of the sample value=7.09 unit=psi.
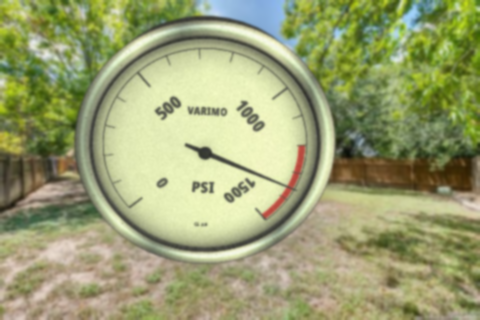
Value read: value=1350 unit=psi
